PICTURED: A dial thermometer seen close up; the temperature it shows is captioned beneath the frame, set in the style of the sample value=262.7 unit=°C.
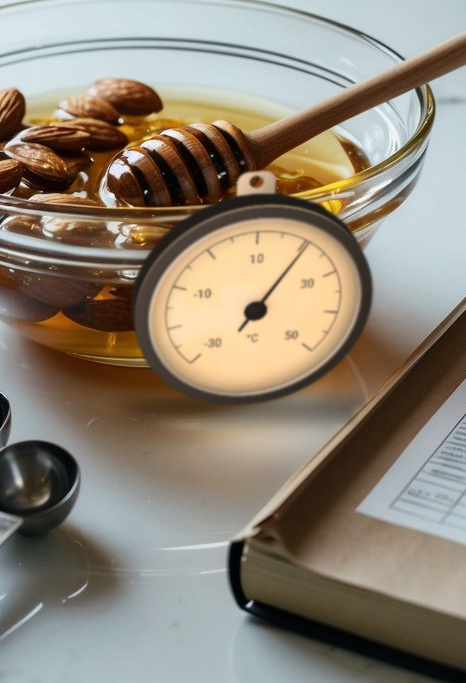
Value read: value=20 unit=°C
